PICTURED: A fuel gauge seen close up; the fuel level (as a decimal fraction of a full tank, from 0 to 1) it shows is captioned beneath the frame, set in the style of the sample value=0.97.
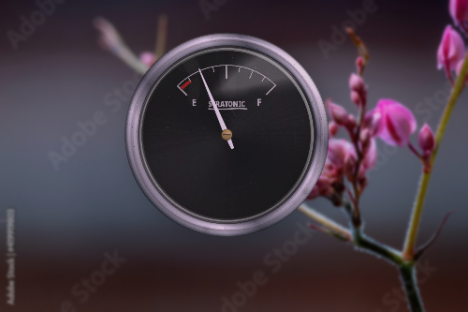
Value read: value=0.25
